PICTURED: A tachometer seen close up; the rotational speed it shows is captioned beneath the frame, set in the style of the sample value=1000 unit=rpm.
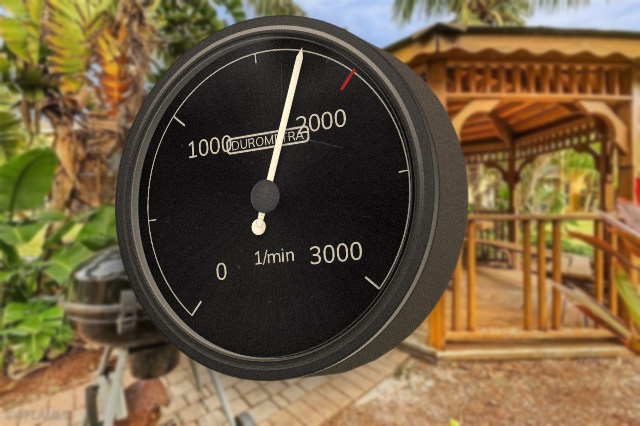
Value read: value=1750 unit=rpm
